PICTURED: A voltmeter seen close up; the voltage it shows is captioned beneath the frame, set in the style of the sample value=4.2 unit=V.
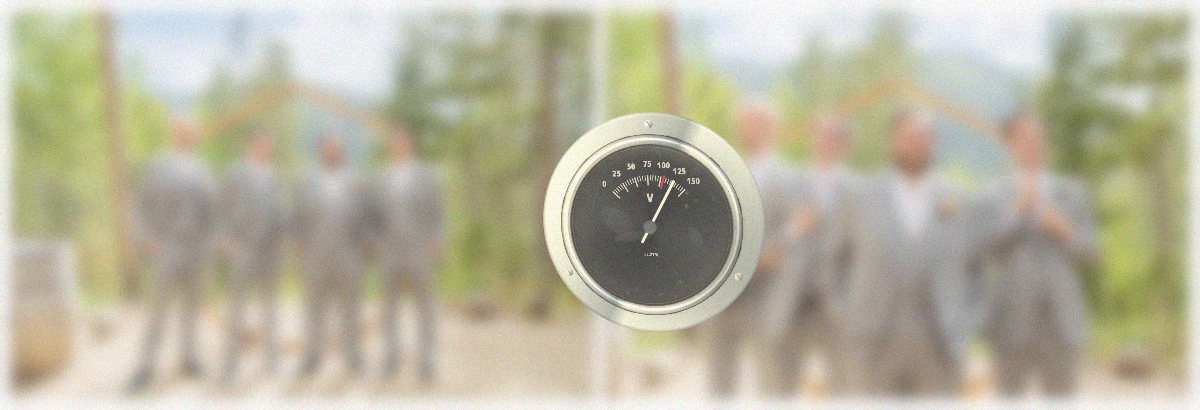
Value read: value=125 unit=V
